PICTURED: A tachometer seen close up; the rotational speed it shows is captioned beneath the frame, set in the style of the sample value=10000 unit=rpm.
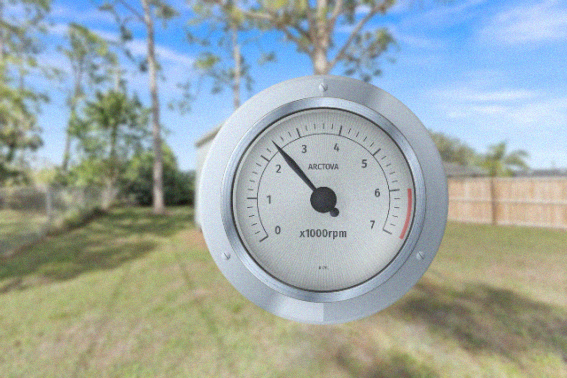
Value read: value=2400 unit=rpm
